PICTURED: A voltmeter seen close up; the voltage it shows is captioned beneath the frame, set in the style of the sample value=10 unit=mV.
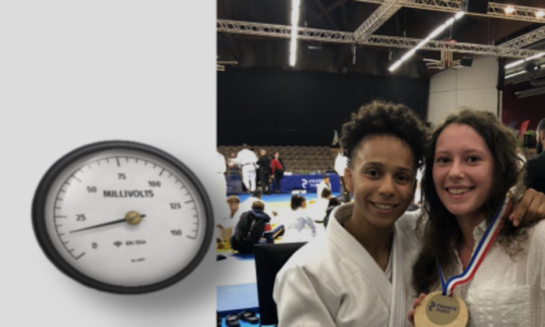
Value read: value=15 unit=mV
